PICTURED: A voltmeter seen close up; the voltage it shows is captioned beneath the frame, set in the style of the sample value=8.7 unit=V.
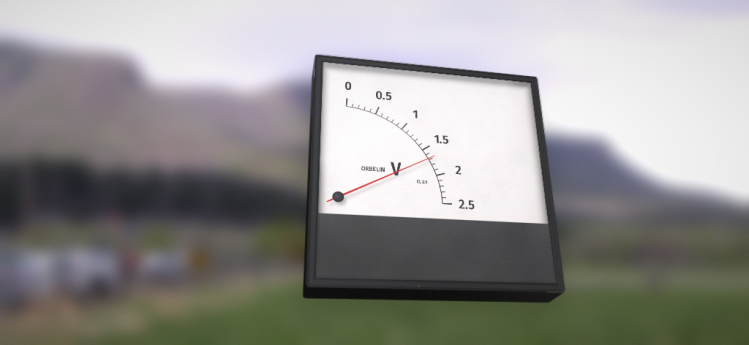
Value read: value=1.7 unit=V
